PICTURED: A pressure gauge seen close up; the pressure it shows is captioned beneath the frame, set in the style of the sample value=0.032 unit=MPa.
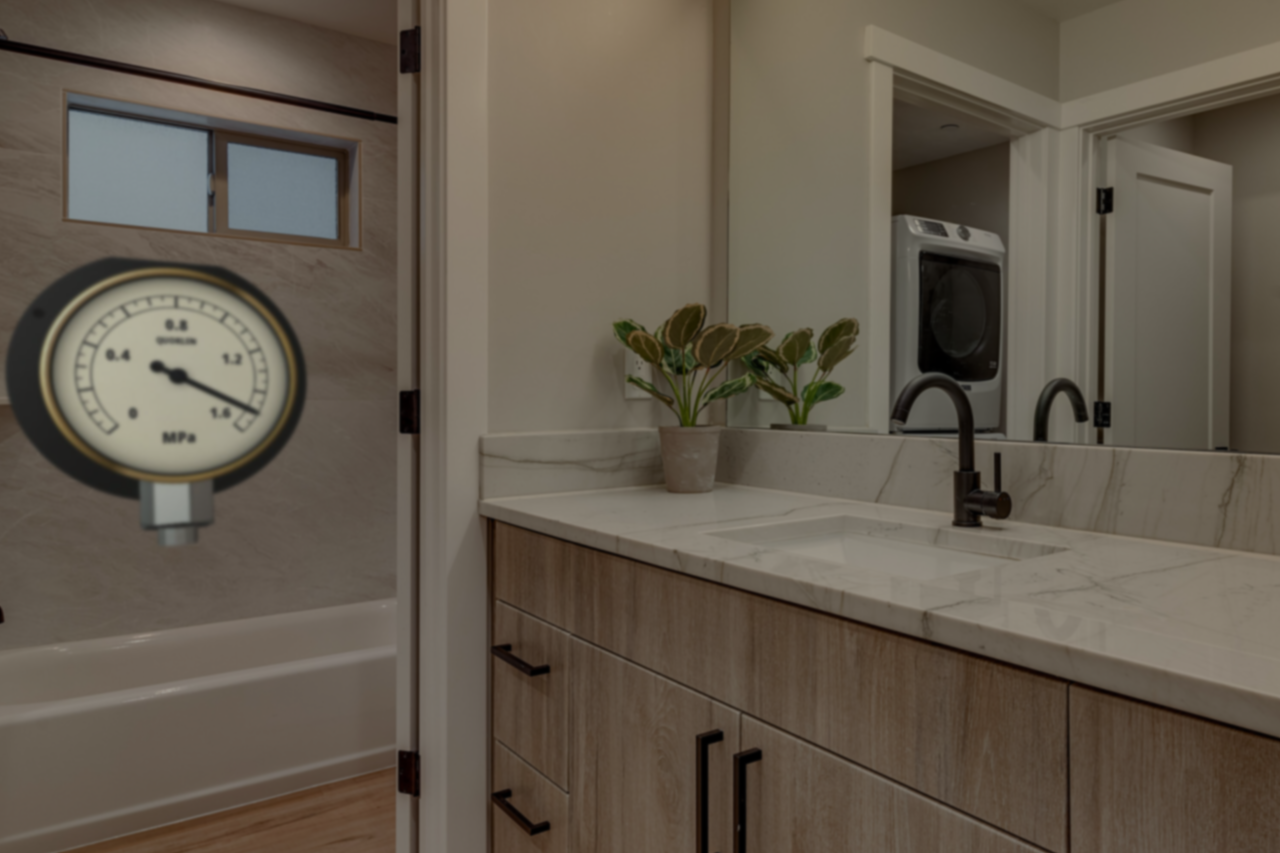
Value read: value=1.5 unit=MPa
